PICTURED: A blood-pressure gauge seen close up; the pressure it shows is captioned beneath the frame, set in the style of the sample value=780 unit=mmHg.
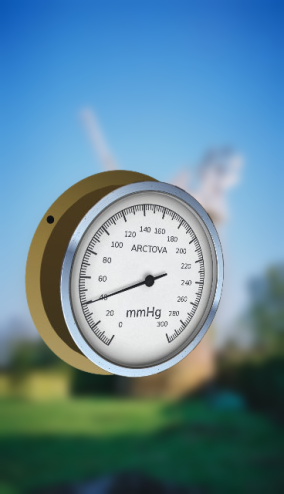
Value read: value=40 unit=mmHg
